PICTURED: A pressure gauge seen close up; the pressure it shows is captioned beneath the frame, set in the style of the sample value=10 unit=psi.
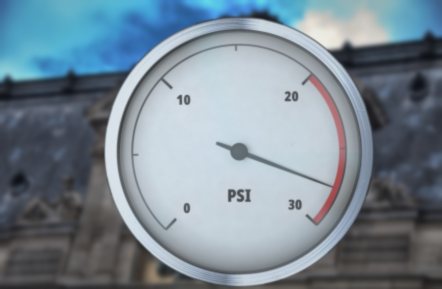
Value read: value=27.5 unit=psi
